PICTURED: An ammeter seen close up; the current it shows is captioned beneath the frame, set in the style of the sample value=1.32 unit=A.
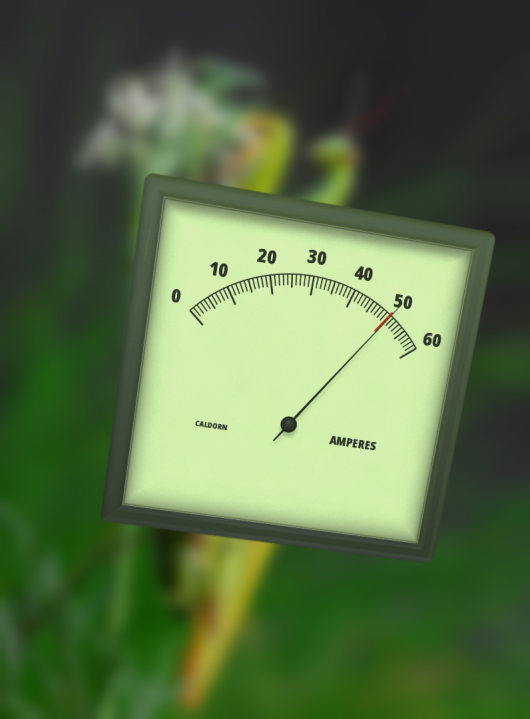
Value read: value=50 unit=A
